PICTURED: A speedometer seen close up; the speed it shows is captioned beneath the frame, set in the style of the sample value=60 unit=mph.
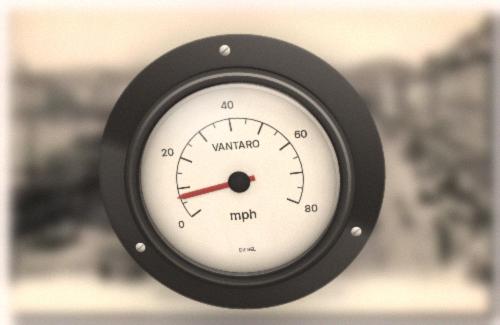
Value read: value=7.5 unit=mph
